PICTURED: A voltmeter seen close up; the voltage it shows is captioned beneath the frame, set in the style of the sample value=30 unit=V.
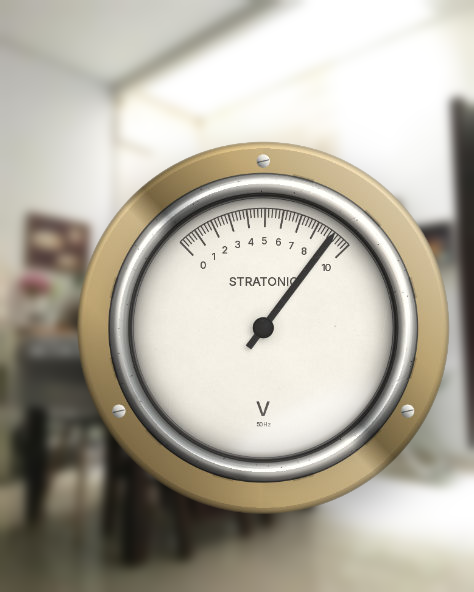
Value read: value=9 unit=V
